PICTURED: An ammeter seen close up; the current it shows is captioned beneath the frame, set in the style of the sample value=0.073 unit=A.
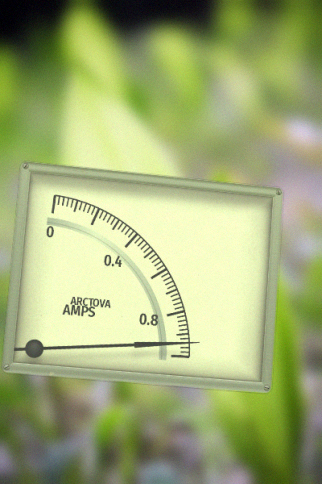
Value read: value=0.94 unit=A
